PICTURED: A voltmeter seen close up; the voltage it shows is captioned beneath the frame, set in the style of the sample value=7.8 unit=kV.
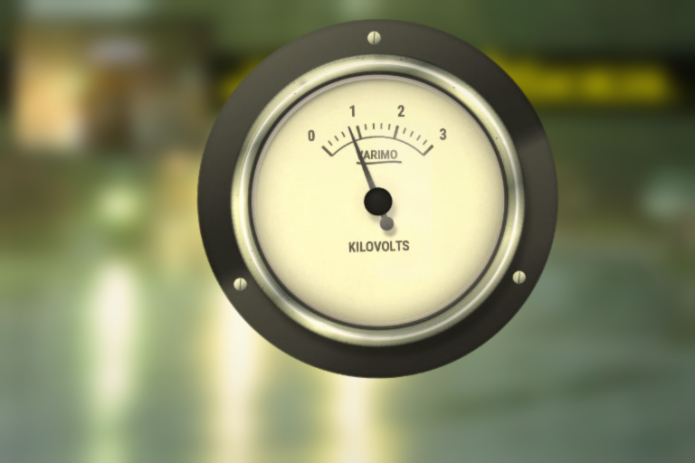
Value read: value=0.8 unit=kV
